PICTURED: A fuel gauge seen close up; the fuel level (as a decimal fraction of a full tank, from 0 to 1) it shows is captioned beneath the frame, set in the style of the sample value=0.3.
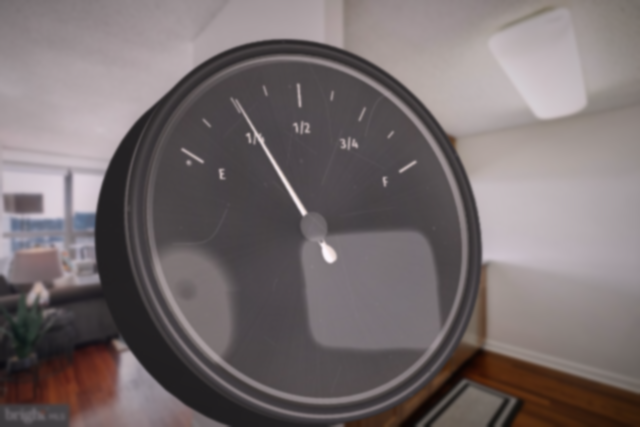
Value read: value=0.25
